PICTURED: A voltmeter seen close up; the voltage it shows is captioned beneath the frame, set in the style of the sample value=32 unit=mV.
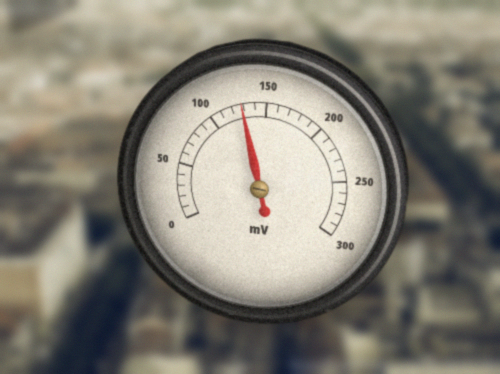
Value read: value=130 unit=mV
